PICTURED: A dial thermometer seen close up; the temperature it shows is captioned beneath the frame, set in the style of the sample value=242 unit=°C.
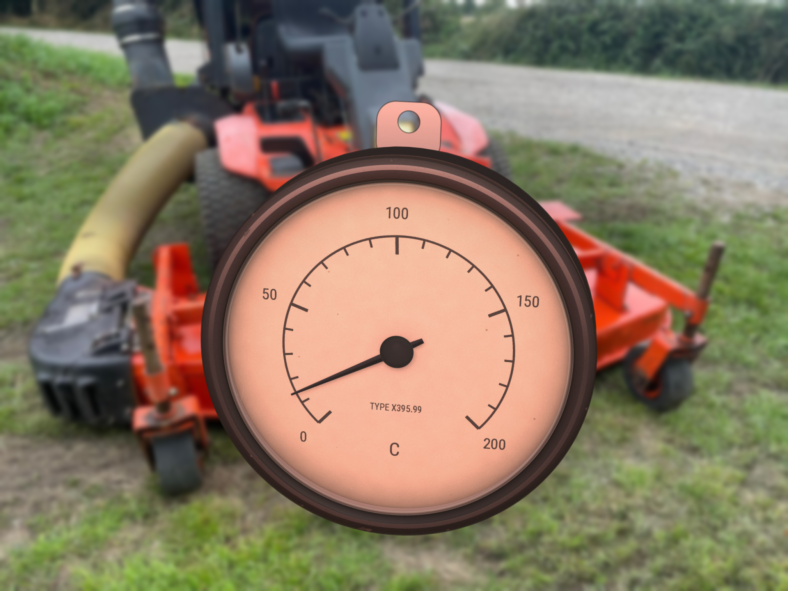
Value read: value=15 unit=°C
